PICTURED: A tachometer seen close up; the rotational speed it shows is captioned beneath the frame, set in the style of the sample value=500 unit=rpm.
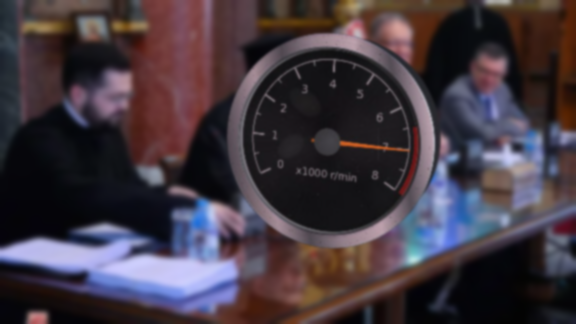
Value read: value=7000 unit=rpm
